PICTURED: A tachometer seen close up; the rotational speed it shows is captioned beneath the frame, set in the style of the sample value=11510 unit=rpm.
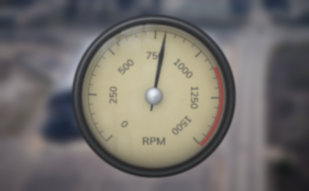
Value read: value=800 unit=rpm
